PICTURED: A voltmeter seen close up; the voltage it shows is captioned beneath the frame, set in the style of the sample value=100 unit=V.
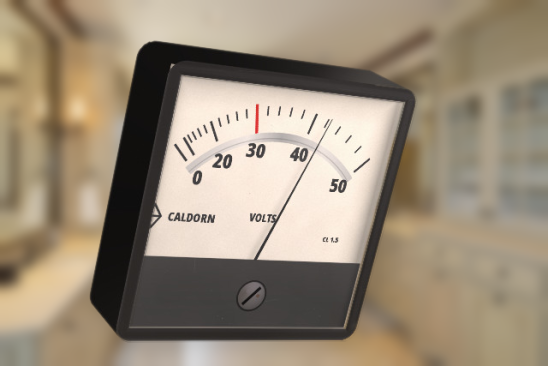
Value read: value=42 unit=V
